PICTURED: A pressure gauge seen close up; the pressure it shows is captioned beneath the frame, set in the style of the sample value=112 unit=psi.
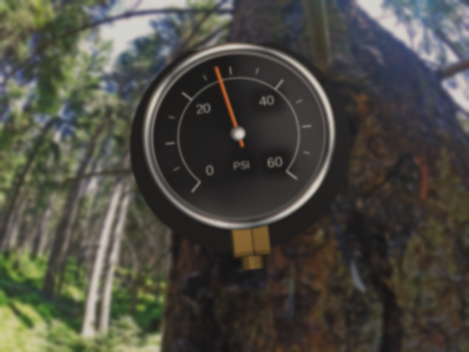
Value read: value=27.5 unit=psi
